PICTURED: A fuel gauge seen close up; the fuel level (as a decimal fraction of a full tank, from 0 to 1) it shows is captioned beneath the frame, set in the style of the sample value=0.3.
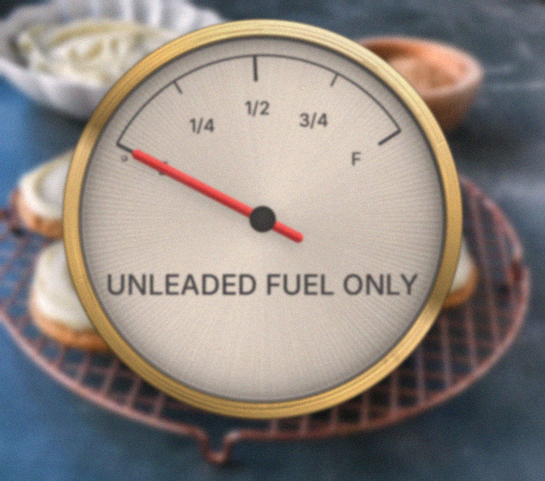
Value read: value=0
